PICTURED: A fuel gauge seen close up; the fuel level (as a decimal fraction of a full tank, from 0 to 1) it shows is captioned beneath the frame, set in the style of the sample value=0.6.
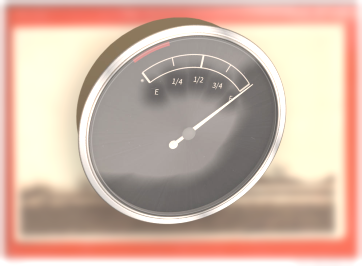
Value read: value=1
